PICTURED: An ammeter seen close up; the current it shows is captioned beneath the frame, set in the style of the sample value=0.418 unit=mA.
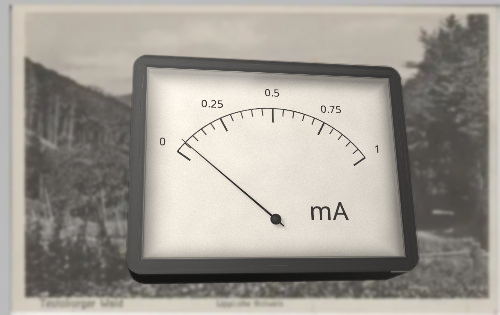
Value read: value=0.05 unit=mA
